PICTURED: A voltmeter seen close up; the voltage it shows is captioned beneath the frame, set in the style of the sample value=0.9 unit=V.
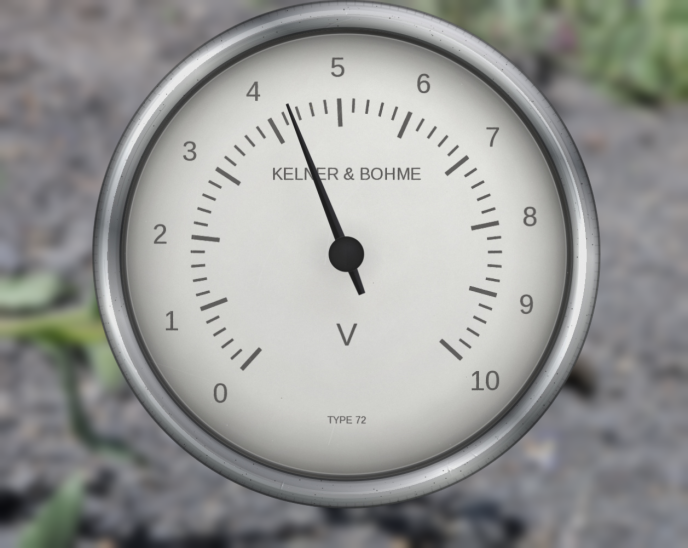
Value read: value=4.3 unit=V
